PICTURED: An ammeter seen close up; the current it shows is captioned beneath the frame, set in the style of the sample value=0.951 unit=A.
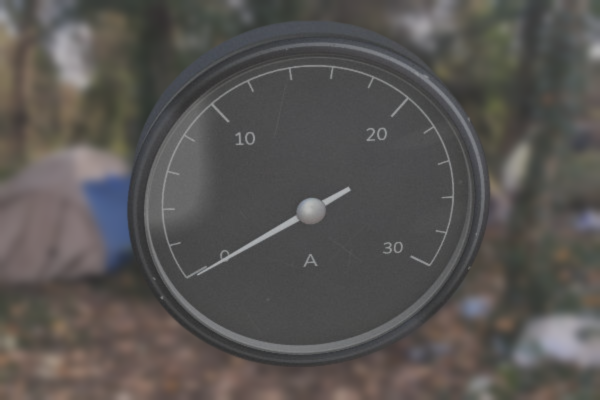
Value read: value=0 unit=A
